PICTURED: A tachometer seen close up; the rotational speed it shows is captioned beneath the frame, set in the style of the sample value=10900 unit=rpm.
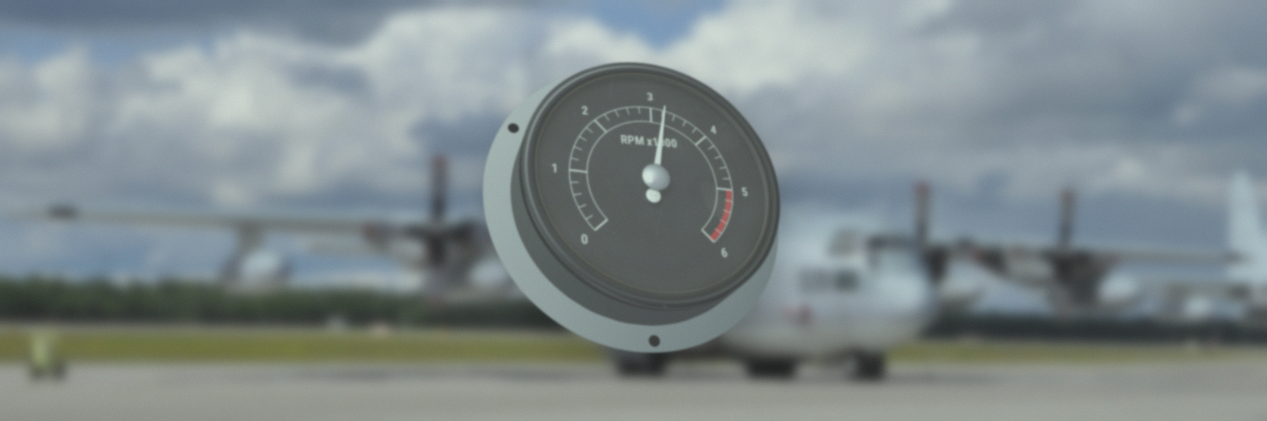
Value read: value=3200 unit=rpm
